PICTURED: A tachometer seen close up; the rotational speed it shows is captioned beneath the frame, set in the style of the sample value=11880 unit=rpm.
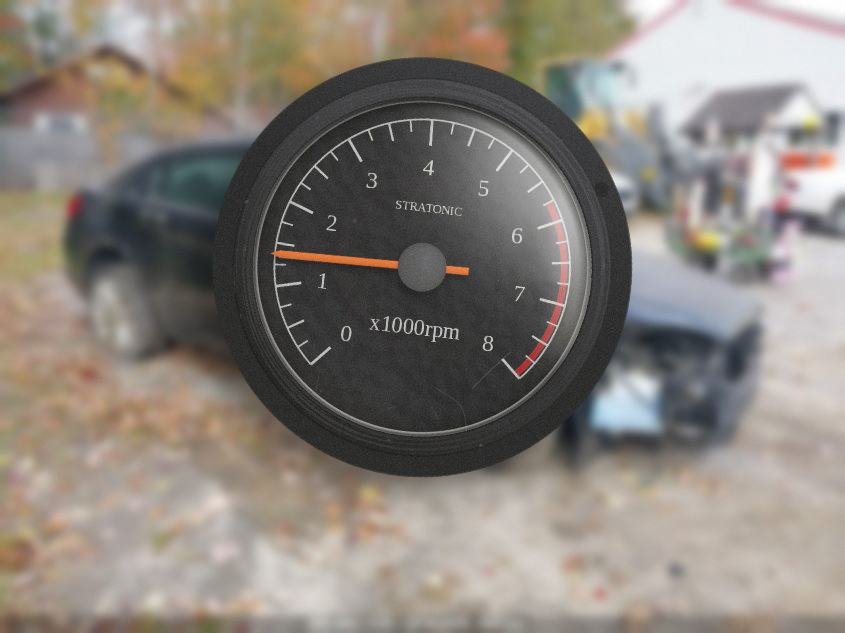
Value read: value=1375 unit=rpm
